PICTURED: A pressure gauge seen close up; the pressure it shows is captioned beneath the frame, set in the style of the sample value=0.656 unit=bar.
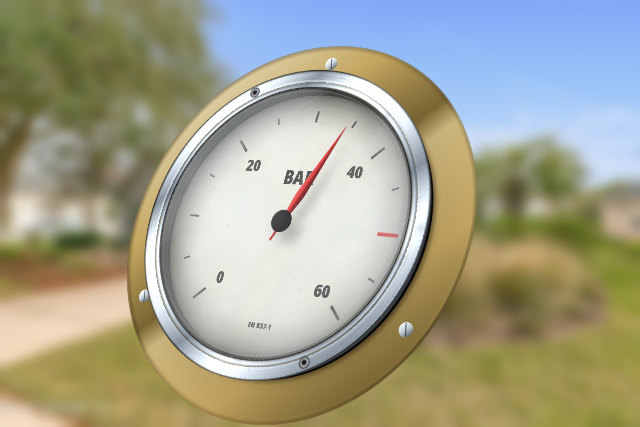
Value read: value=35 unit=bar
